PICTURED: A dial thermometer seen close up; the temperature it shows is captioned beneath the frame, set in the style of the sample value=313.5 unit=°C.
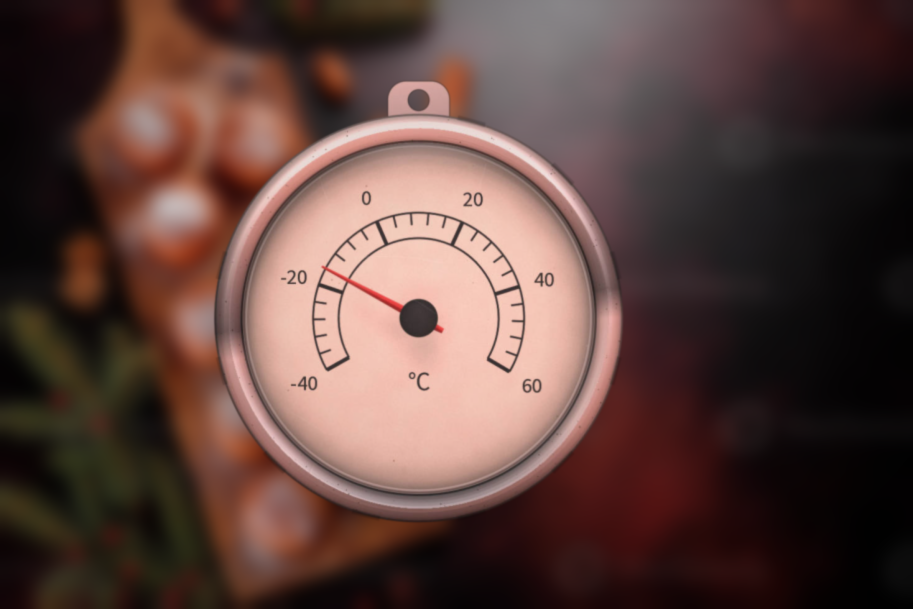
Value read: value=-16 unit=°C
